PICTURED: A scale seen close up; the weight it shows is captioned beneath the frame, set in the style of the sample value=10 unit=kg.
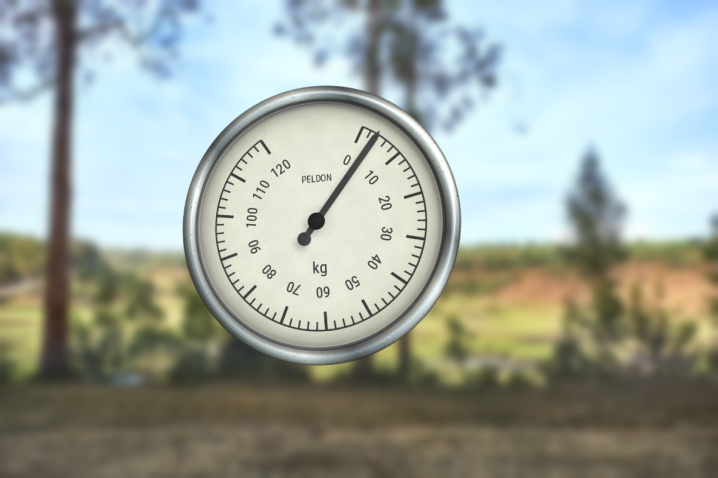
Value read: value=4 unit=kg
